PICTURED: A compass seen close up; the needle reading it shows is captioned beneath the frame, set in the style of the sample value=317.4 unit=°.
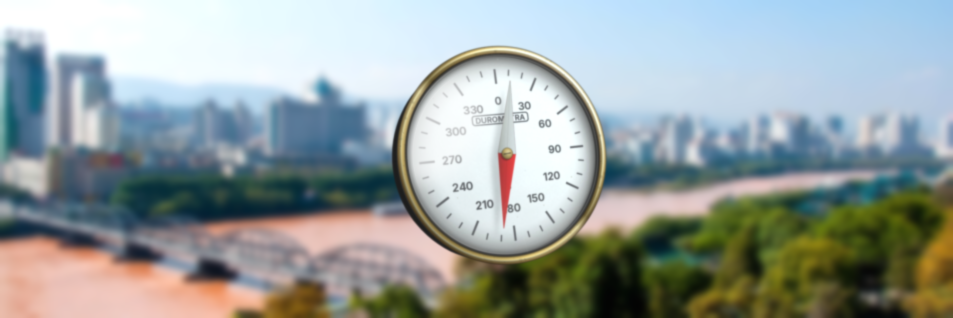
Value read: value=190 unit=°
